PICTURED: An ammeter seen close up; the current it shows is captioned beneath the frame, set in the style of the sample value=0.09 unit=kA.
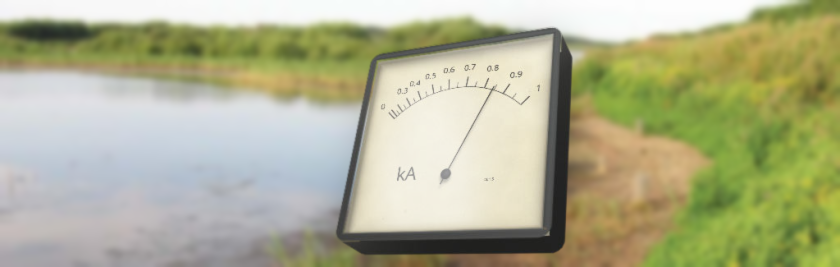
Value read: value=0.85 unit=kA
